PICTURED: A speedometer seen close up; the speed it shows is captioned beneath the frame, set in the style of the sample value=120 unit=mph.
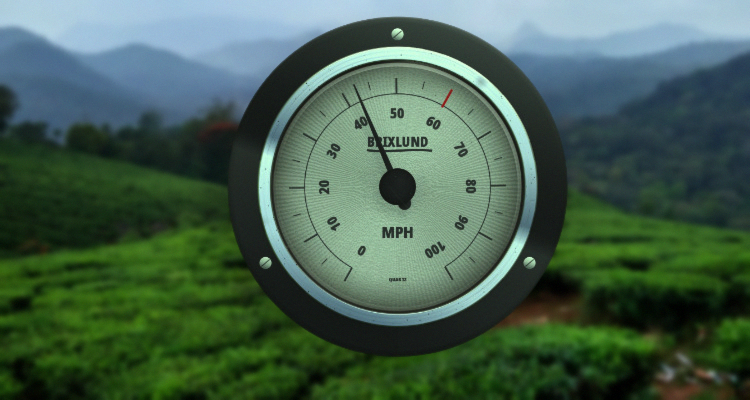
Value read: value=42.5 unit=mph
